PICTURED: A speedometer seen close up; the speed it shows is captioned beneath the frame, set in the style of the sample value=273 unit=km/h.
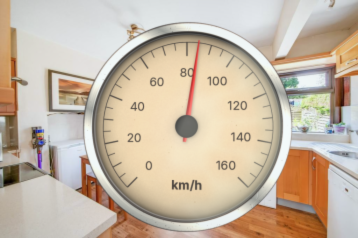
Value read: value=85 unit=km/h
